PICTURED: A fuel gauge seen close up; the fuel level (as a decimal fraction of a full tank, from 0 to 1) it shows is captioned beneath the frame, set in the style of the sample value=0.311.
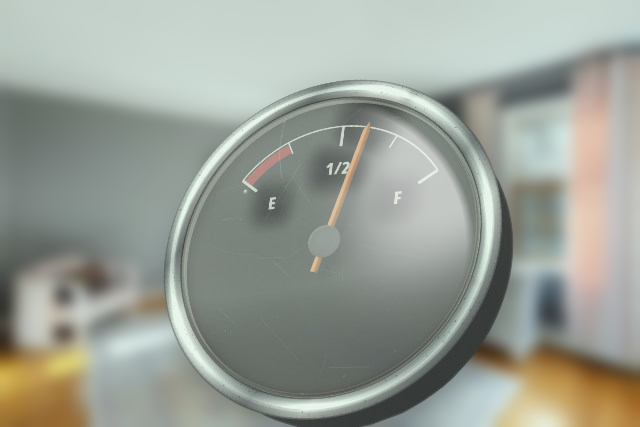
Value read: value=0.625
